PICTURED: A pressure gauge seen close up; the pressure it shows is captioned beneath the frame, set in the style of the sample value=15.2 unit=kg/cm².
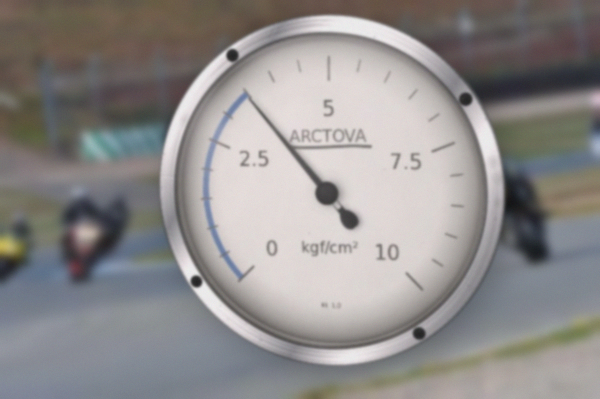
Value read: value=3.5 unit=kg/cm²
